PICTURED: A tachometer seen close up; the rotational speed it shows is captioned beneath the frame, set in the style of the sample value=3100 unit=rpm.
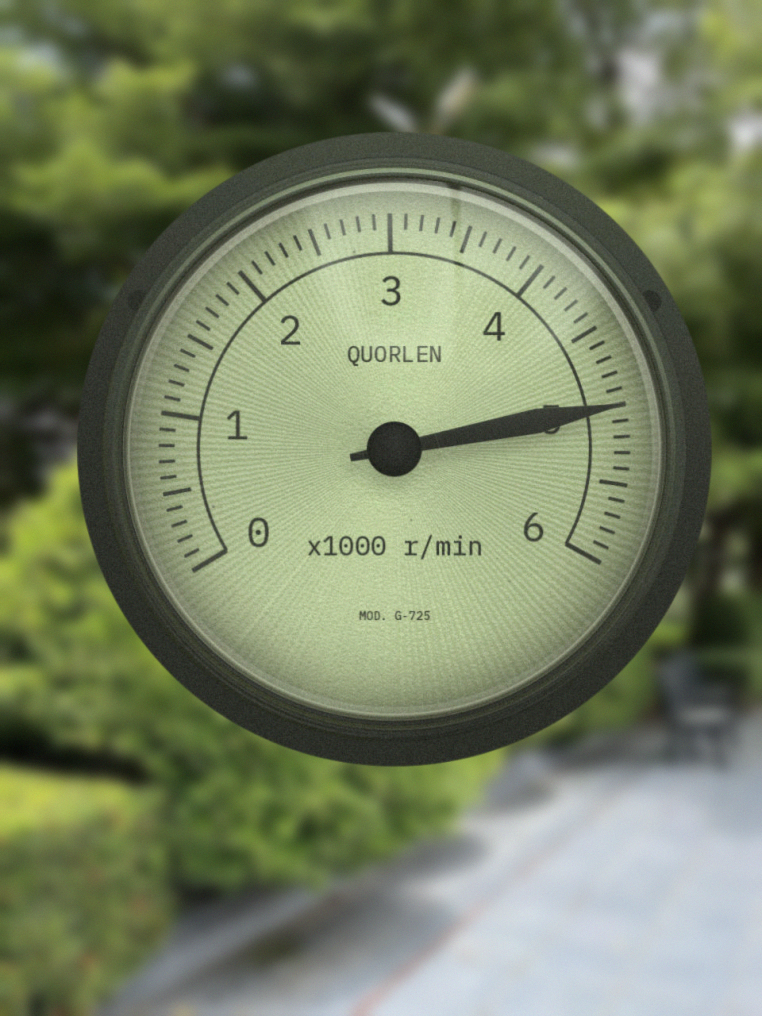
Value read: value=5000 unit=rpm
